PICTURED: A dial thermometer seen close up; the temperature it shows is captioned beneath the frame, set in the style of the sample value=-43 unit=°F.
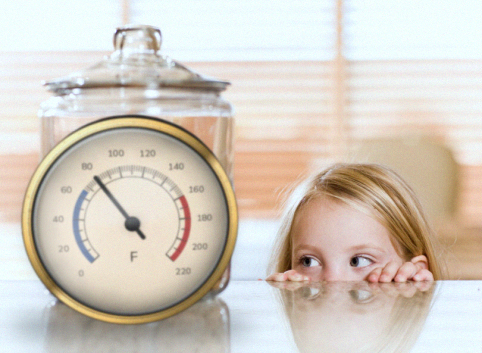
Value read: value=80 unit=°F
